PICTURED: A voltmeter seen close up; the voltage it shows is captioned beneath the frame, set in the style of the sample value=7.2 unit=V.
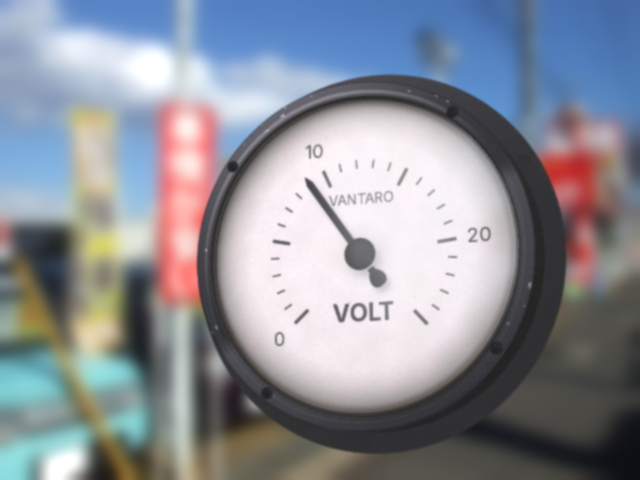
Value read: value=9 unit=V
